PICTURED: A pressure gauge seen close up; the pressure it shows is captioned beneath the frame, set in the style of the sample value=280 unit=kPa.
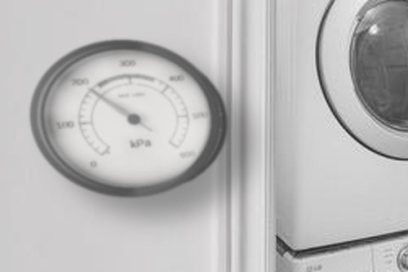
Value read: value=200 unit=kPa
